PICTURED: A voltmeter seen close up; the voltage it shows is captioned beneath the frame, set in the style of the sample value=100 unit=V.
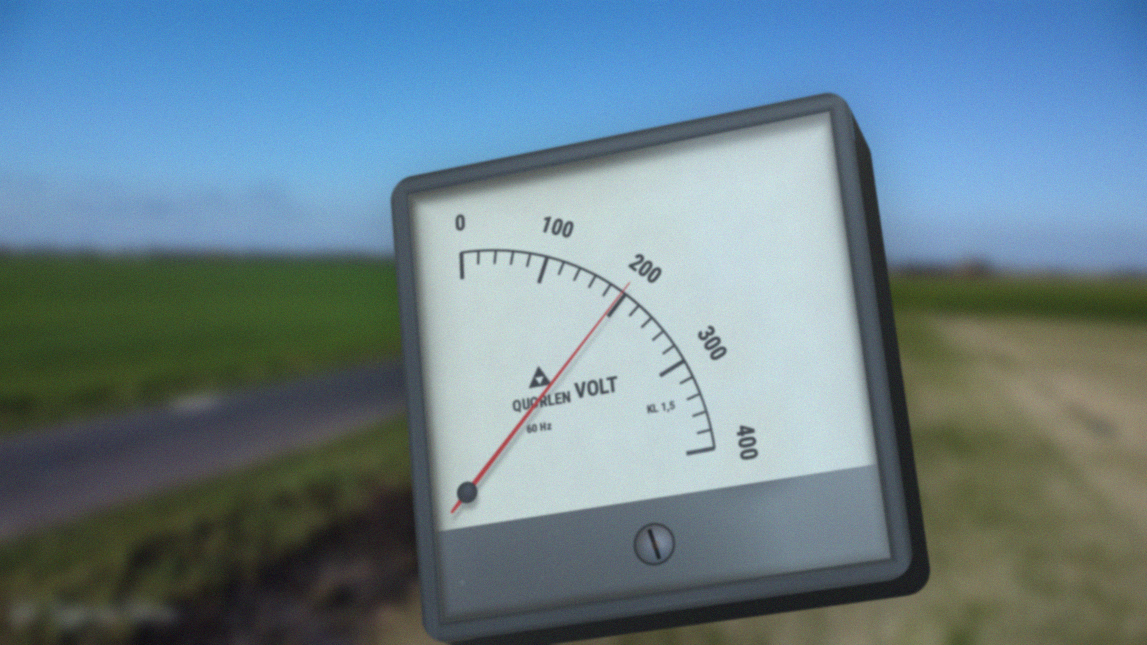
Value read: value=200 unit=V
